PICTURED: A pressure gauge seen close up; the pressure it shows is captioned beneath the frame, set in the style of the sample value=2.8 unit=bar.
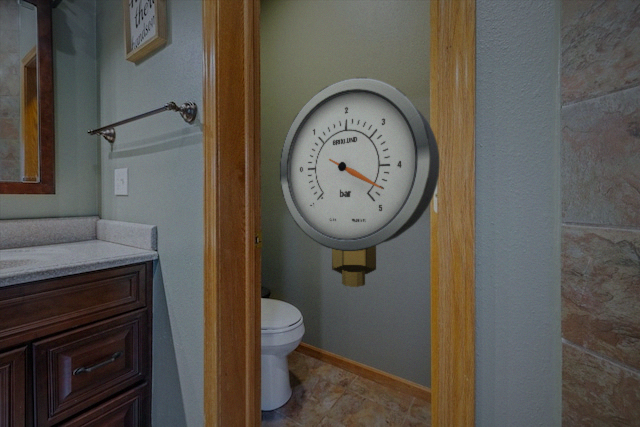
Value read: value=4.6 unit=bar
